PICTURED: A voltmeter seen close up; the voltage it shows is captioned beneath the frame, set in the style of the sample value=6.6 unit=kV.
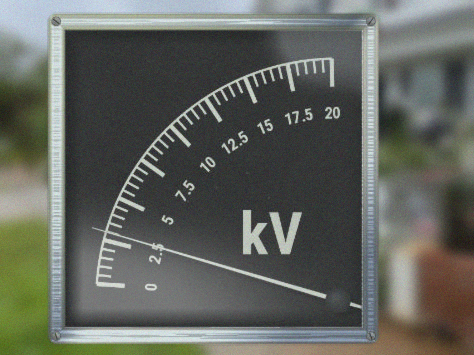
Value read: value=3 unit=kV
